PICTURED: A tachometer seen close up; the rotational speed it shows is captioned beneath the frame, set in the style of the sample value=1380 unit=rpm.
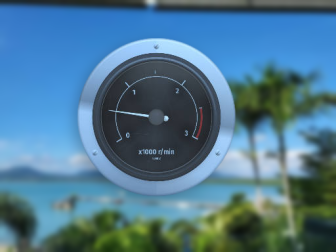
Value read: value=500 unit=rpm
